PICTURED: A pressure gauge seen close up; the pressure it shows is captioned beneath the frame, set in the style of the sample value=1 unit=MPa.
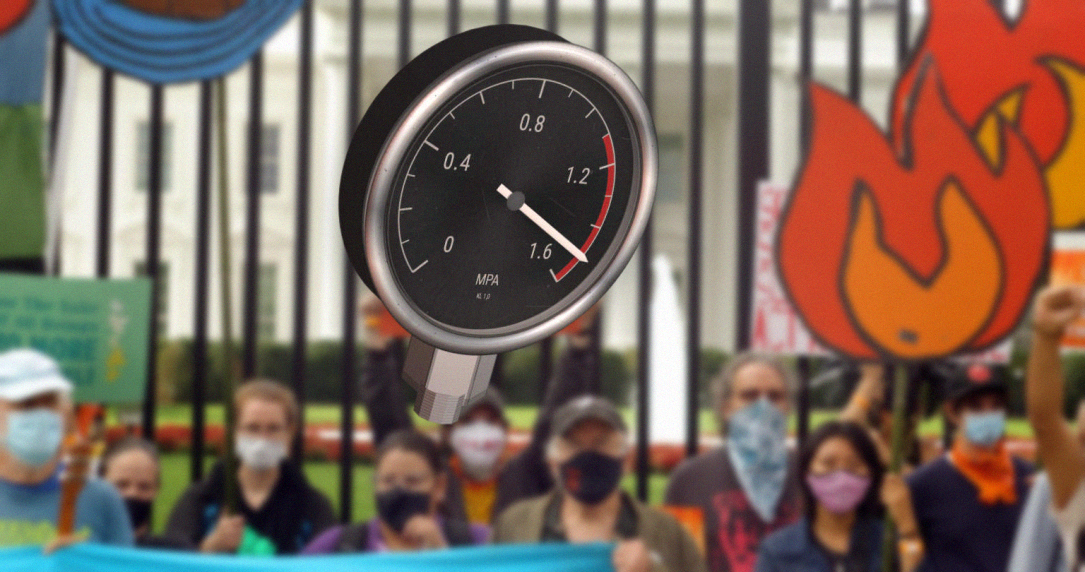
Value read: value=1.5 unit=MPa
